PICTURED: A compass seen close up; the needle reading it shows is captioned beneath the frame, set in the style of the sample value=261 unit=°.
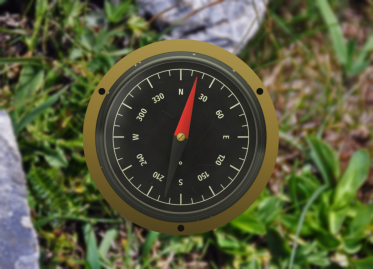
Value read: value=15 unit=°
